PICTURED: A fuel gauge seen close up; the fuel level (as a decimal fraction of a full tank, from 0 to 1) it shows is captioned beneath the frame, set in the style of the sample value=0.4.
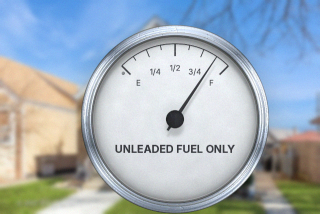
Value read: value=0.875
